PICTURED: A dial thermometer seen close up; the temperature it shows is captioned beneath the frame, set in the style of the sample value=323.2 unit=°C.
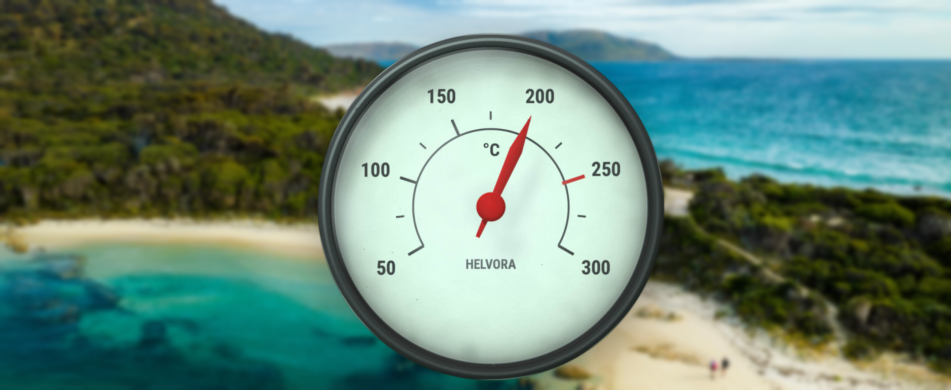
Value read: value=200 unit=°C
